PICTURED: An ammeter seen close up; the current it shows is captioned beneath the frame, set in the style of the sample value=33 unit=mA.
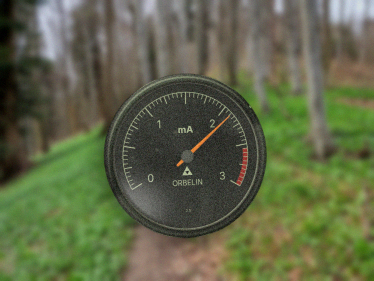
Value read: value=2.1 unit=mA
